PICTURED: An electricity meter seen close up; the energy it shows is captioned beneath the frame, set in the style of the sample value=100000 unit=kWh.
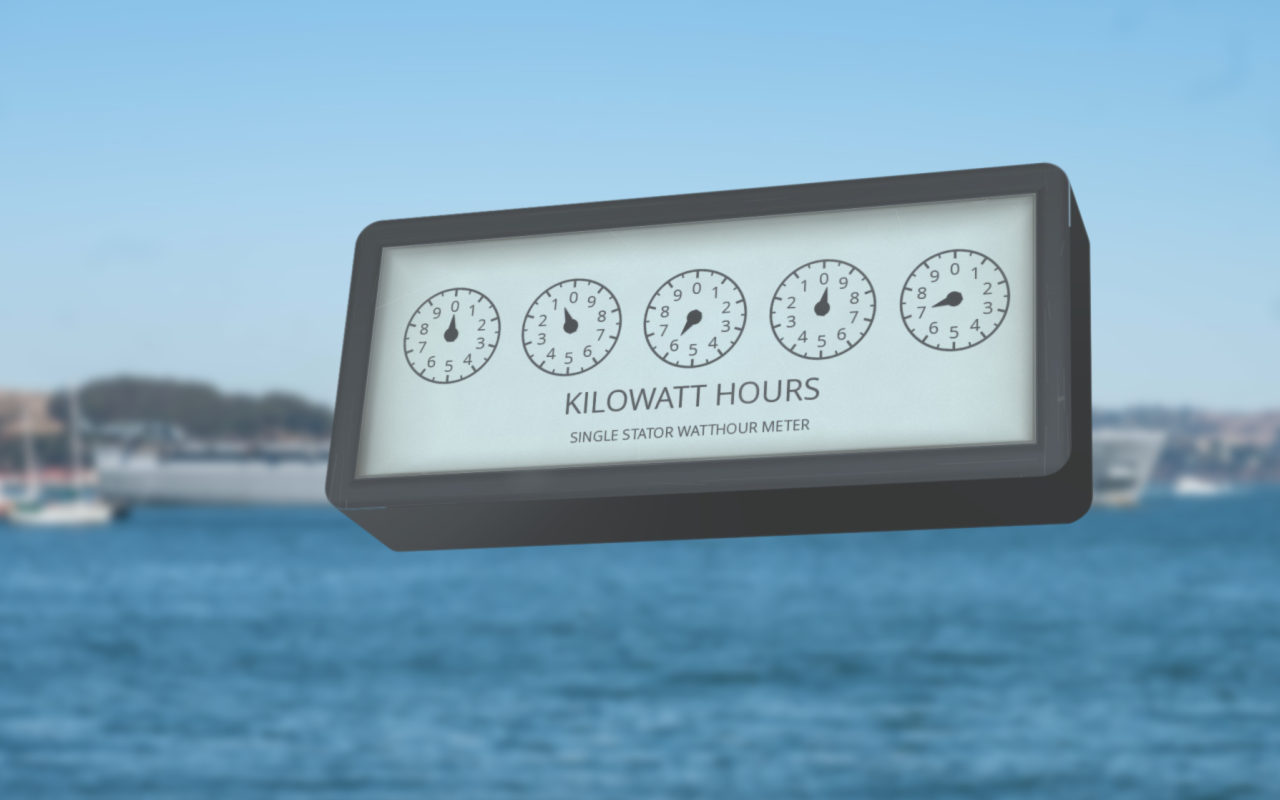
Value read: value=597 unit=kWh
